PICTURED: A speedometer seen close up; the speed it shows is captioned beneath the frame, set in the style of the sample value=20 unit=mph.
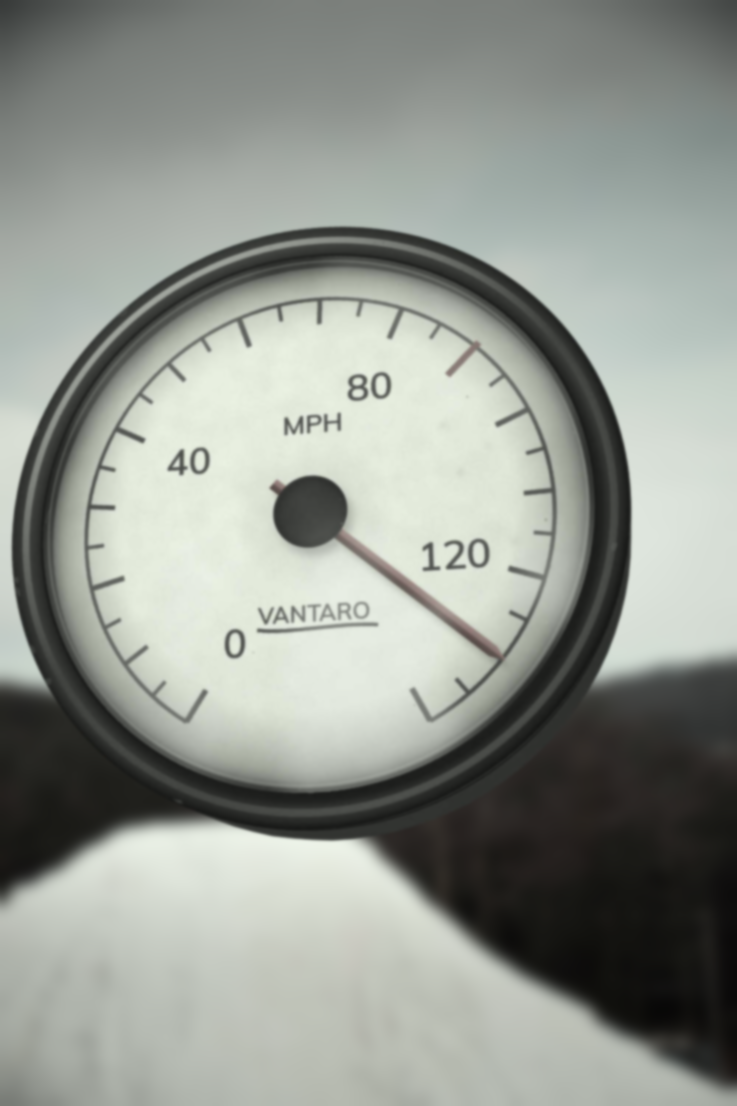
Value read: value=130 unit=mph
